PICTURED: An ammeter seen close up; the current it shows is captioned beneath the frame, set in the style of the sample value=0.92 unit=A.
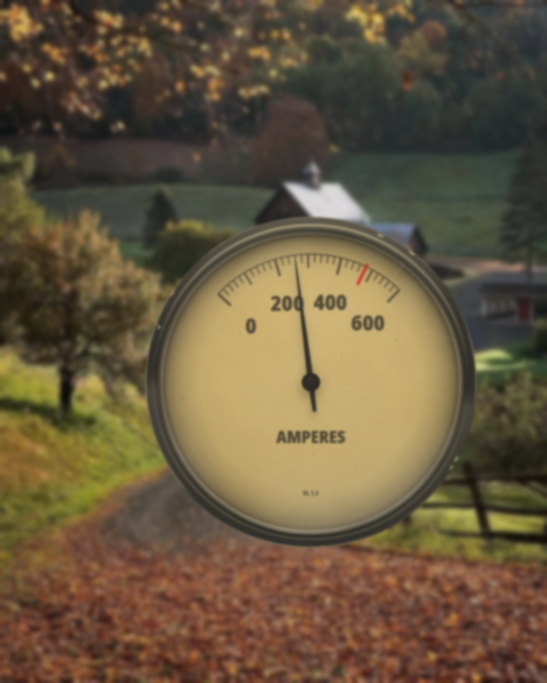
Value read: value=260 unit=A
